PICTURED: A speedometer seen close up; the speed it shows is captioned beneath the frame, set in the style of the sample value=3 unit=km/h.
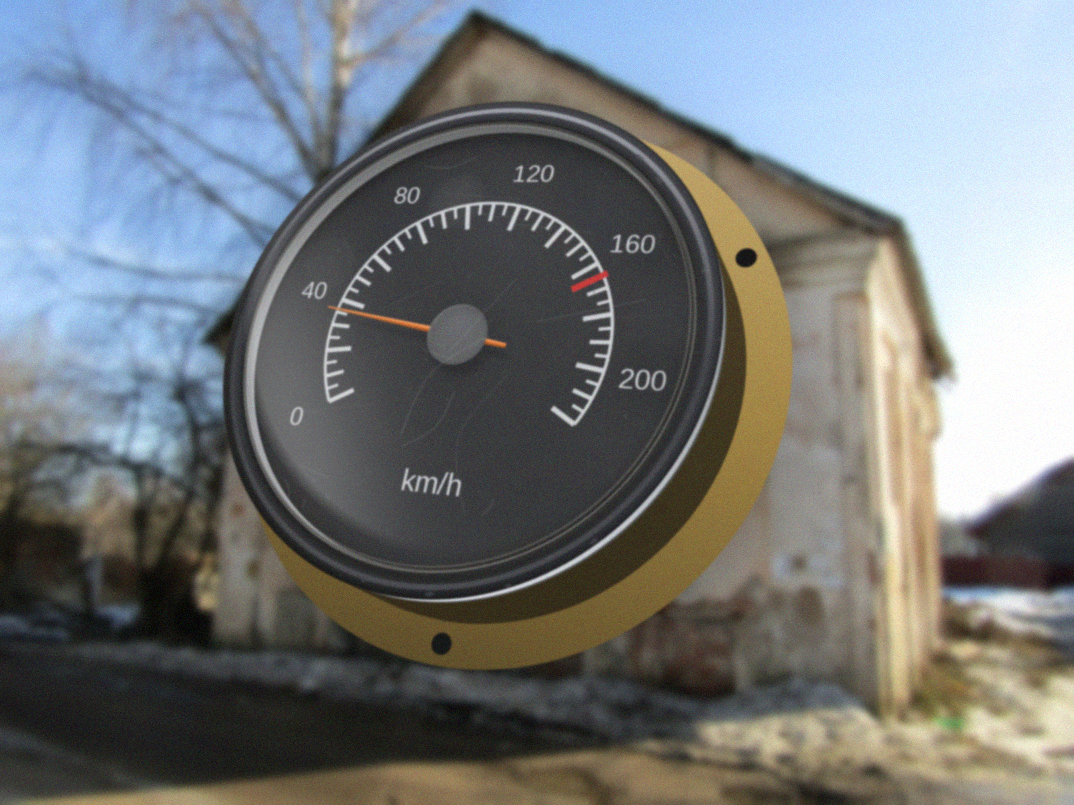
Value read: value=35 unit=km/h
